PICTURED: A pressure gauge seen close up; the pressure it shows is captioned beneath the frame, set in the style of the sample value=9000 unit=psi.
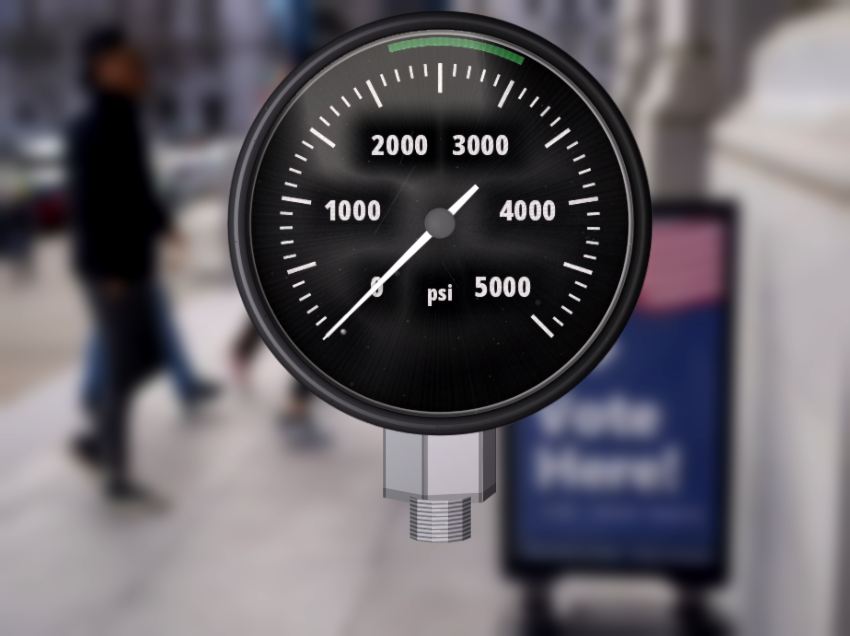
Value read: value=0 unit=psi
